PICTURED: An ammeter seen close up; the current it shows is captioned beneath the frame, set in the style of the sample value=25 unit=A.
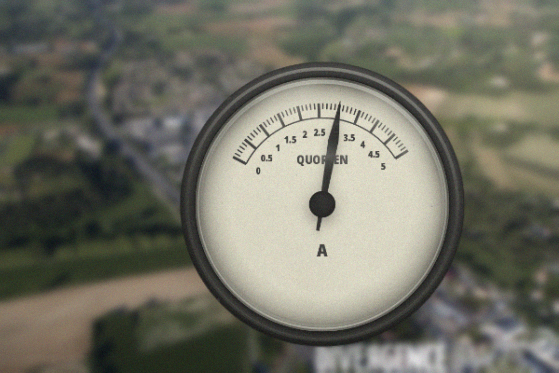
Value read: value=3 unit=A
